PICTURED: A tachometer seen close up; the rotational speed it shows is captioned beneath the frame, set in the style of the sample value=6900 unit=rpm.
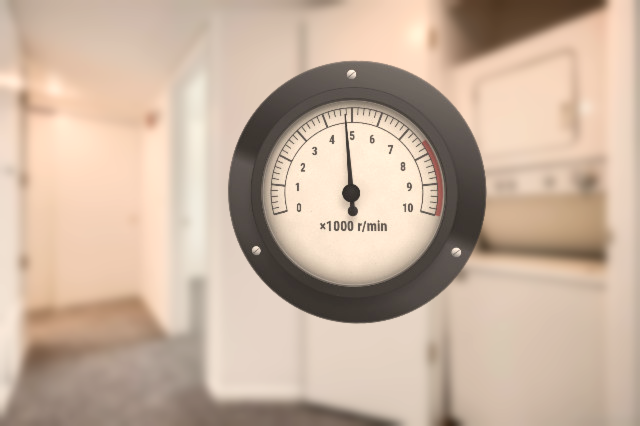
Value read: value=4800 unit=rpm
